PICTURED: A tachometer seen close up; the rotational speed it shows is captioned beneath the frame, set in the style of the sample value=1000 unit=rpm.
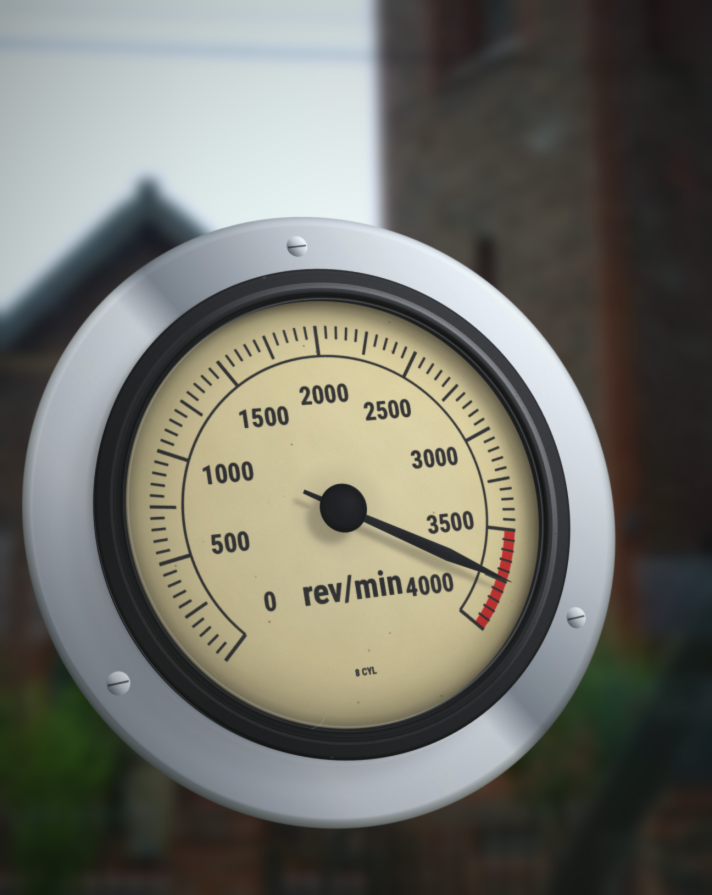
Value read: value=3750 unit=rpm
